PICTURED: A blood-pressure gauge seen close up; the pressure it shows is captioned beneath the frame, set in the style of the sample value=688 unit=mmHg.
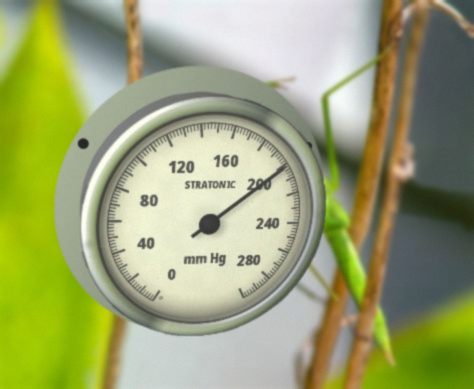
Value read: value=200 unit=mmHg
